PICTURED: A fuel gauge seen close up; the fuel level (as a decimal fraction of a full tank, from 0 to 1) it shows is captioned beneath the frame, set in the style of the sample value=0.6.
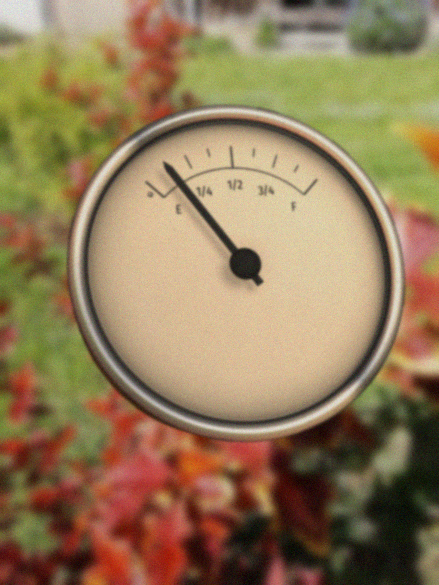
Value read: value=0.125
